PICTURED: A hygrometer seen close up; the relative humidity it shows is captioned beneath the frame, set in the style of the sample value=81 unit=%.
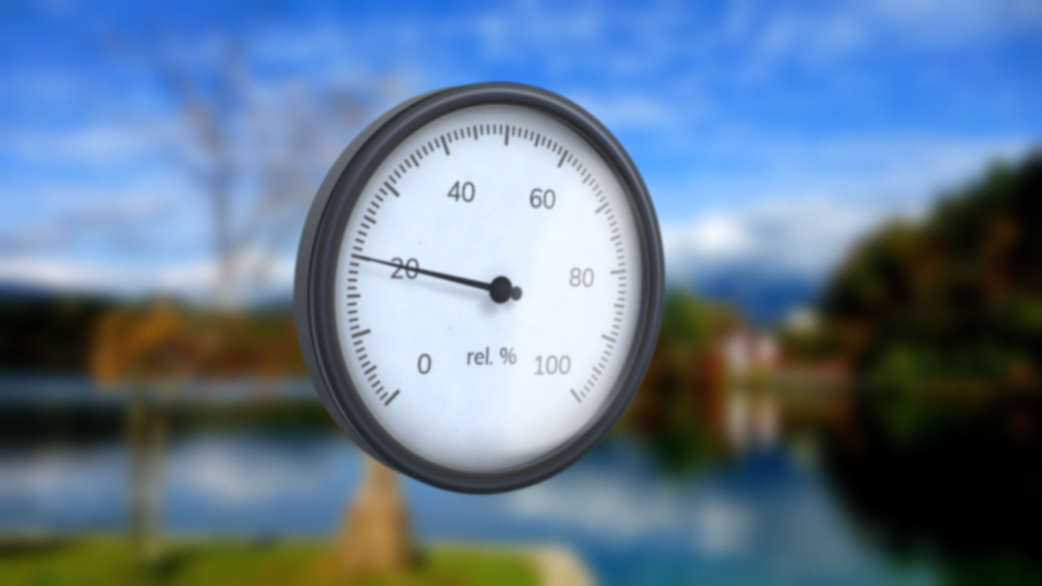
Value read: value=20 unit=%
